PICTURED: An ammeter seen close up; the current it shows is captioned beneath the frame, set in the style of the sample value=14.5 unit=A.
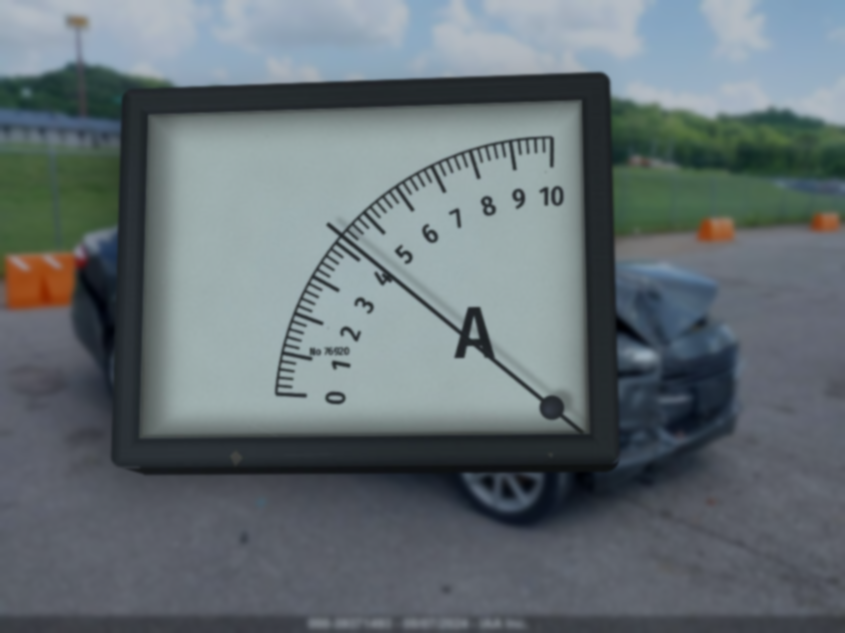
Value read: value=4.2 unit=A
